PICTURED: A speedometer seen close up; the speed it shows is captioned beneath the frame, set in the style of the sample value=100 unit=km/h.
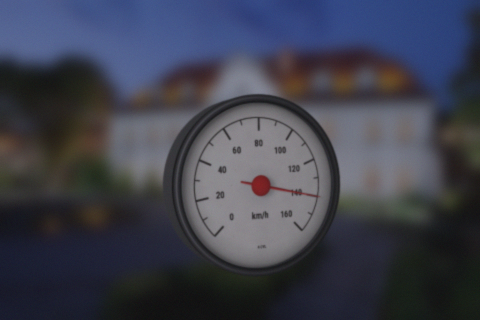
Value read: value=140 unit=km/h
